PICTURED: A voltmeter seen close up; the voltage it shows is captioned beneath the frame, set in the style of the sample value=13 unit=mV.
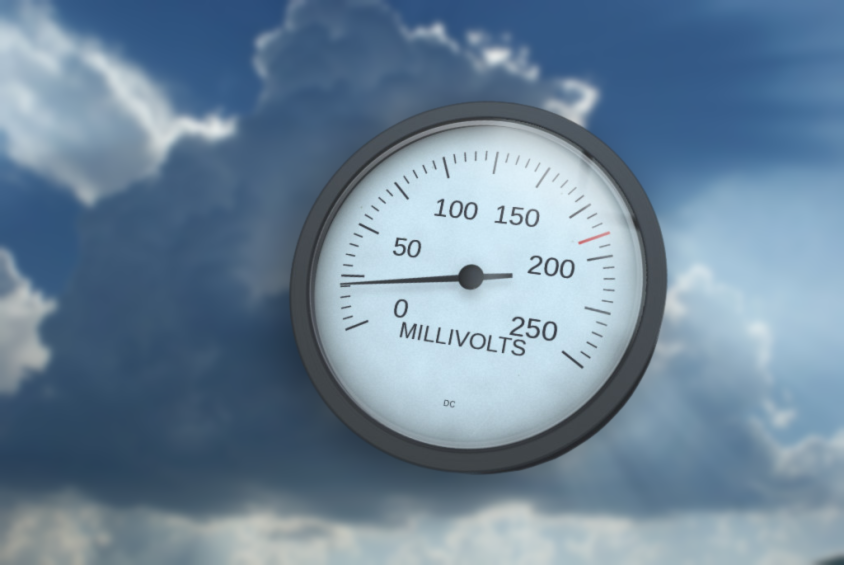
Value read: value=20 unit=mV
